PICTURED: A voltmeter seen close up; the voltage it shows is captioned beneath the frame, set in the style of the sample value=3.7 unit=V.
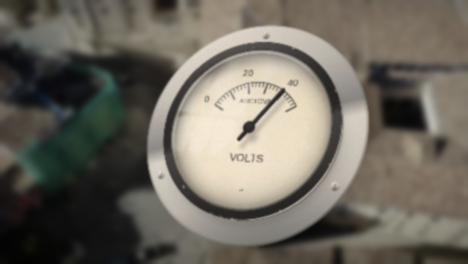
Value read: value=40 unit=V
